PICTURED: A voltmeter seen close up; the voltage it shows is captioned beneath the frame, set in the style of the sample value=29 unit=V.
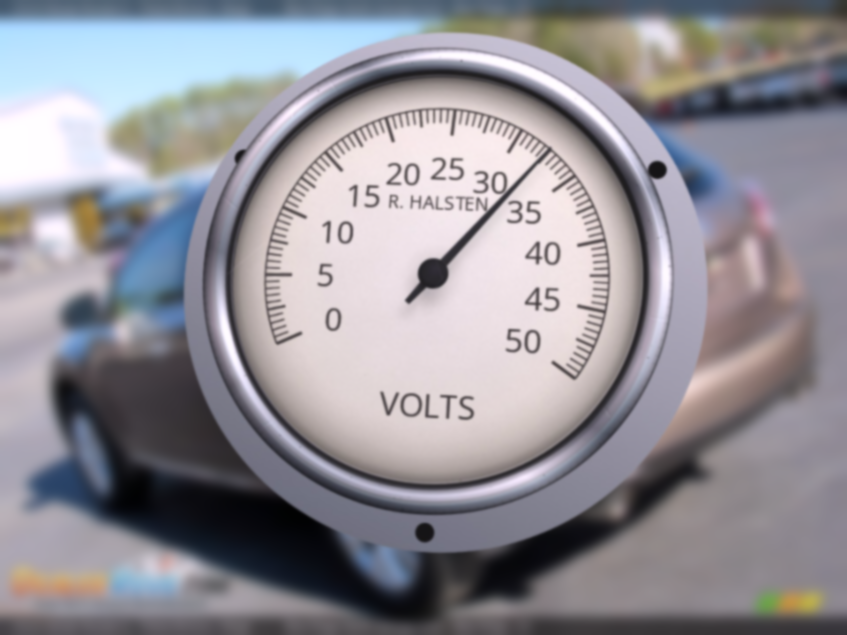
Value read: value=32.5 unit=V
